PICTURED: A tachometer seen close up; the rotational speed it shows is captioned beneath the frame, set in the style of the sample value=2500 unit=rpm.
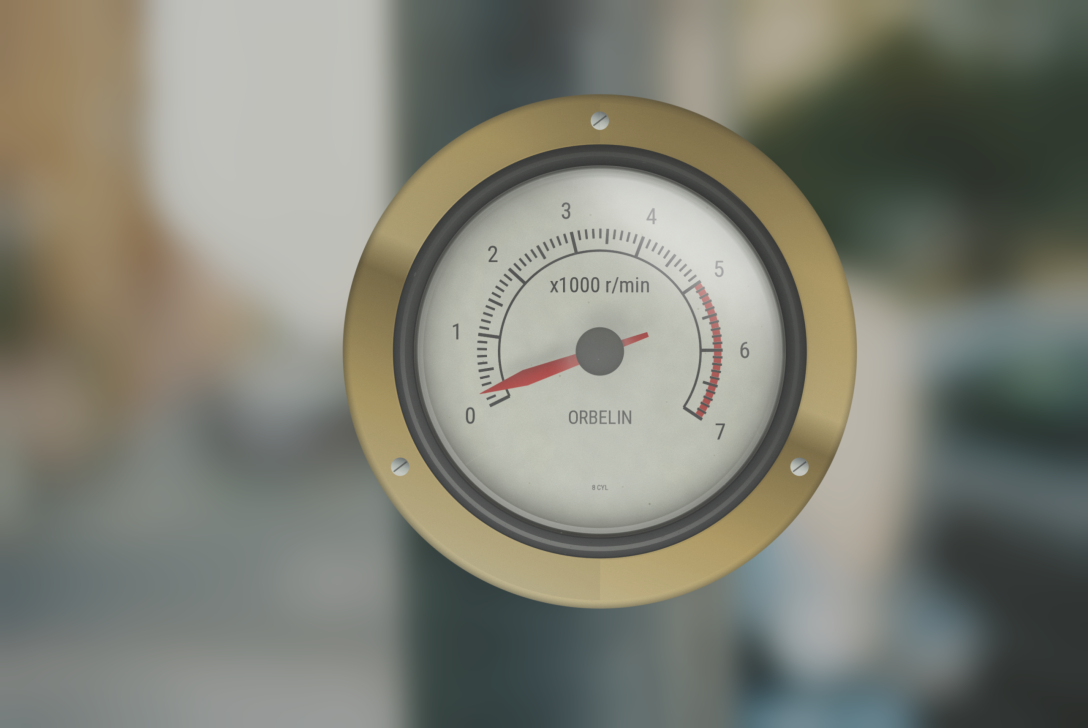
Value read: value=200 unit=rpm
